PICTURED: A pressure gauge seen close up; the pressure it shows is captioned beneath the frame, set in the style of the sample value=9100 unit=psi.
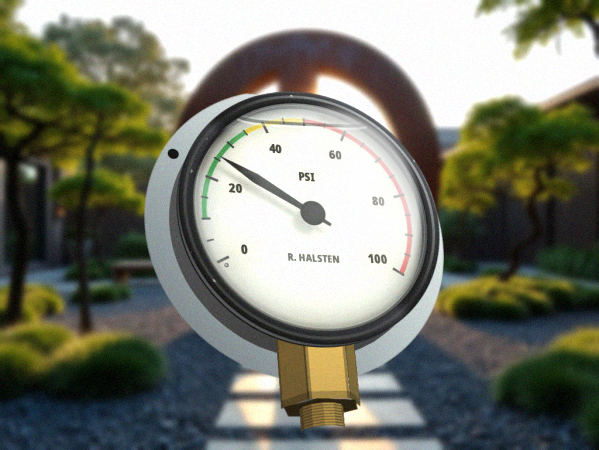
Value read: value=25 unit=psi
